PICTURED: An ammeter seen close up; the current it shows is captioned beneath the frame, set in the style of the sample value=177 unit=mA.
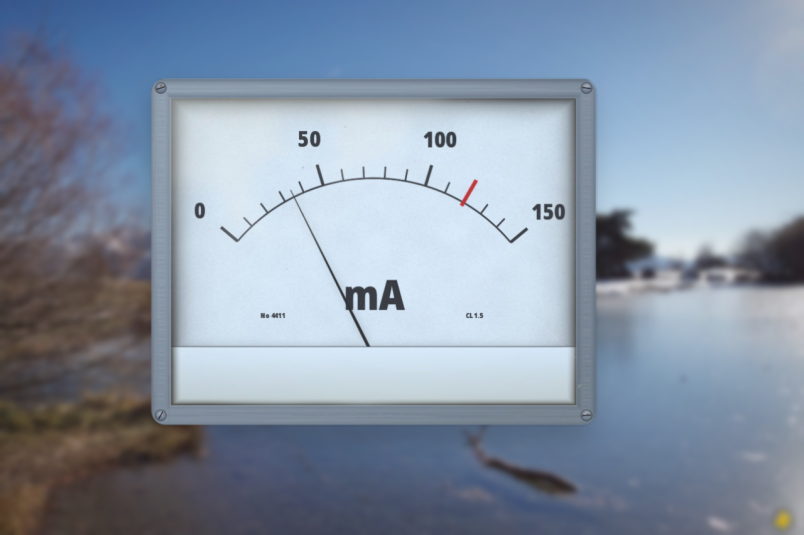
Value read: value=35 unit=mA
